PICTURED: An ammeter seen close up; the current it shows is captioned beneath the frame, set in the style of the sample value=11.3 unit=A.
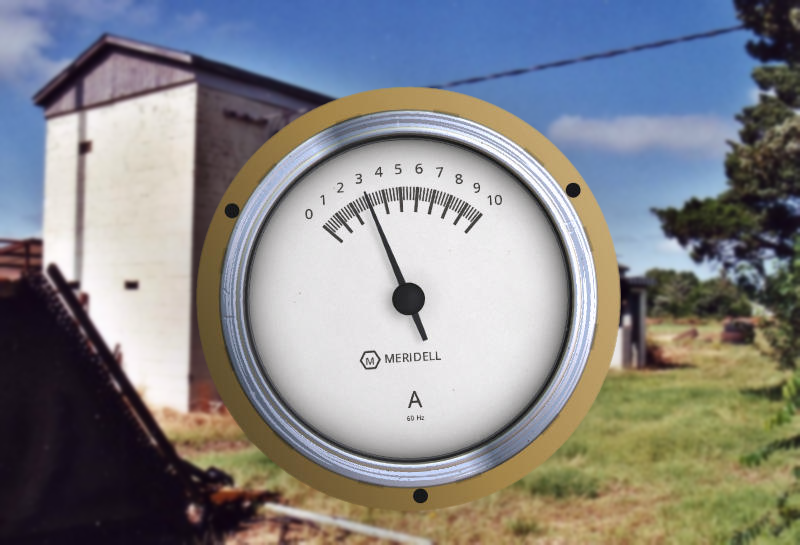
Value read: value=3 unit=A
